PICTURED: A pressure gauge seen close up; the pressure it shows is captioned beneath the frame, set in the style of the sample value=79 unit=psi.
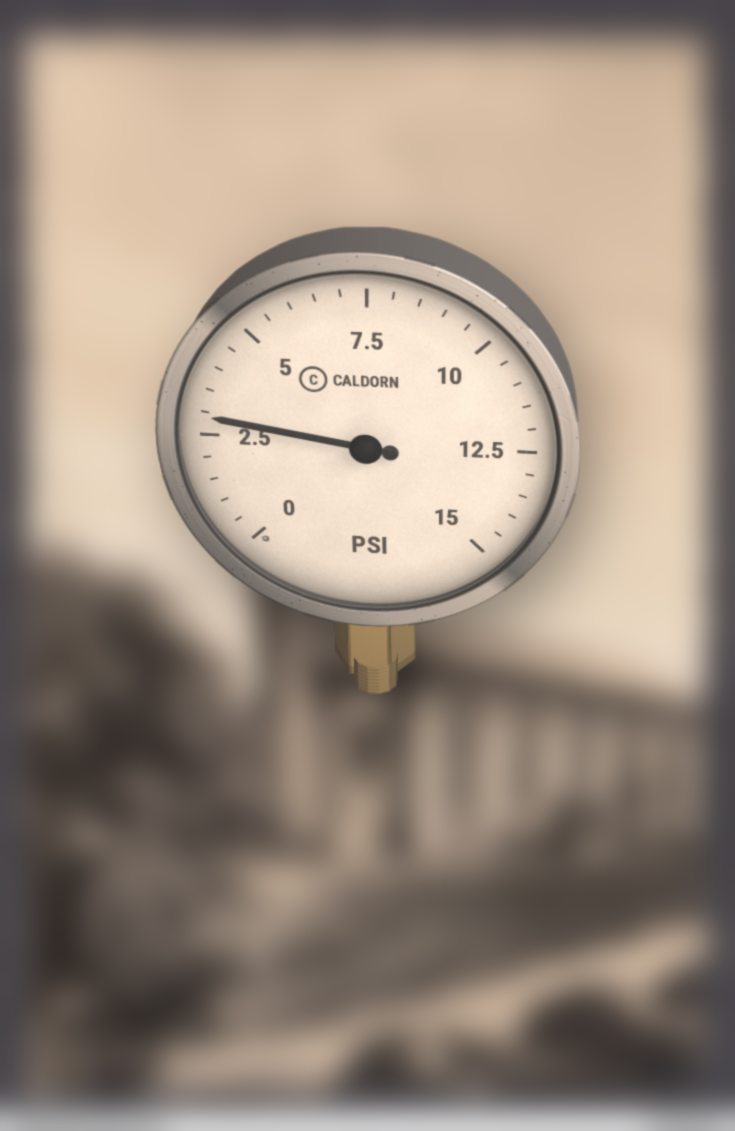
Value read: value=3 unit=psi
